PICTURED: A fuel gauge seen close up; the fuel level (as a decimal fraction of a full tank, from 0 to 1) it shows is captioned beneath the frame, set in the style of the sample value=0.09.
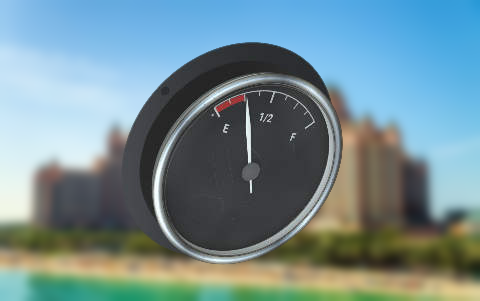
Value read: value=0.25
